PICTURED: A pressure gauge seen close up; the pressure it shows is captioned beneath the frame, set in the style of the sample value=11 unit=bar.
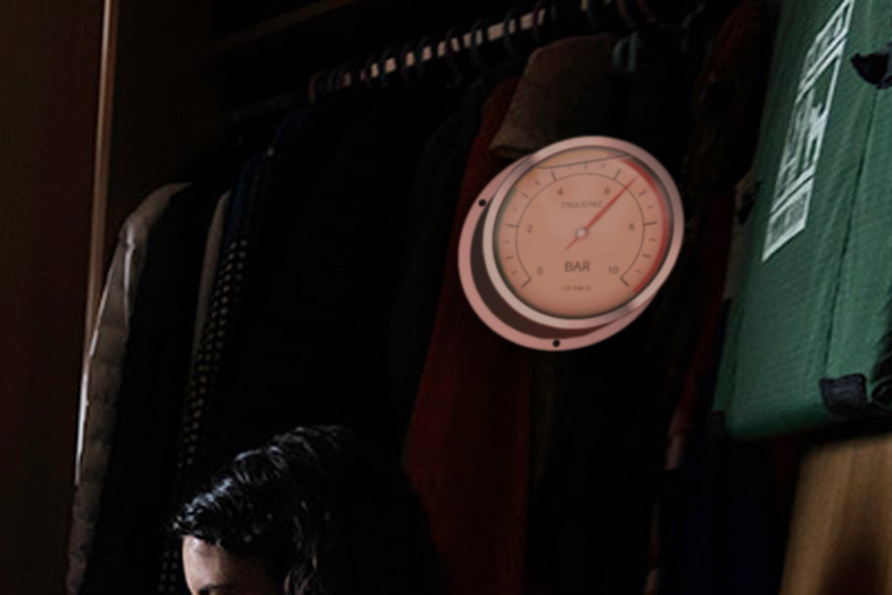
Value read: value=6.5 unit=bar
